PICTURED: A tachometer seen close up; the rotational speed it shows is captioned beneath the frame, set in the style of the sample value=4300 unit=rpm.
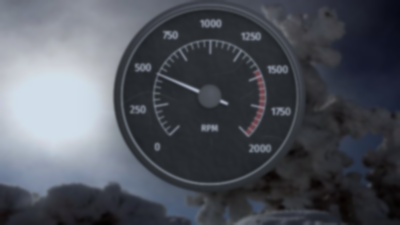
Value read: value=500 unit=rpm
